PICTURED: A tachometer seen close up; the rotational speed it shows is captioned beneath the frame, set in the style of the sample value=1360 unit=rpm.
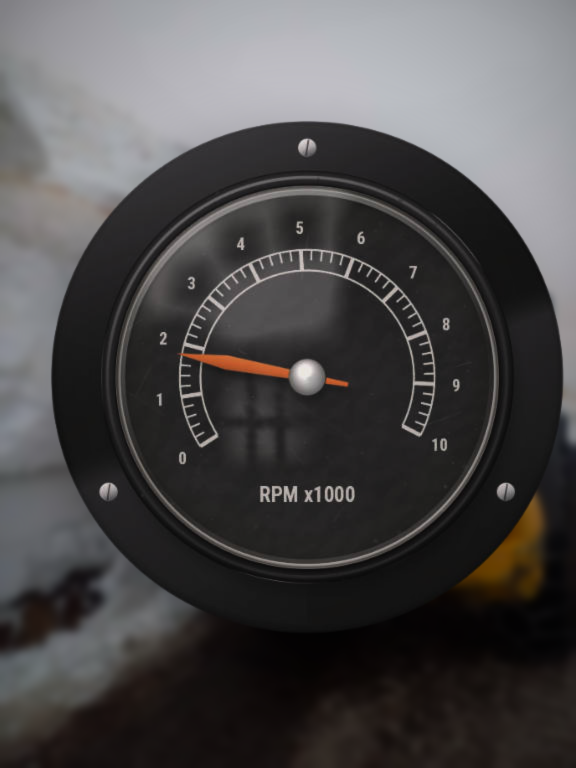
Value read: value=1800 unit=rpm
